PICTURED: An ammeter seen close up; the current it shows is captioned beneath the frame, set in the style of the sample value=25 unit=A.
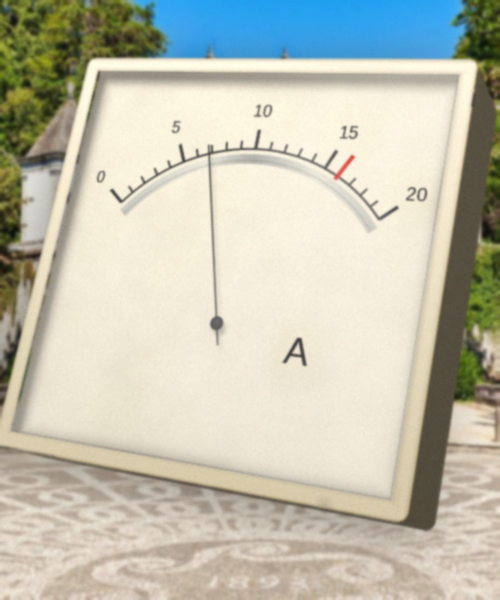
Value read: value=7 unit=A
